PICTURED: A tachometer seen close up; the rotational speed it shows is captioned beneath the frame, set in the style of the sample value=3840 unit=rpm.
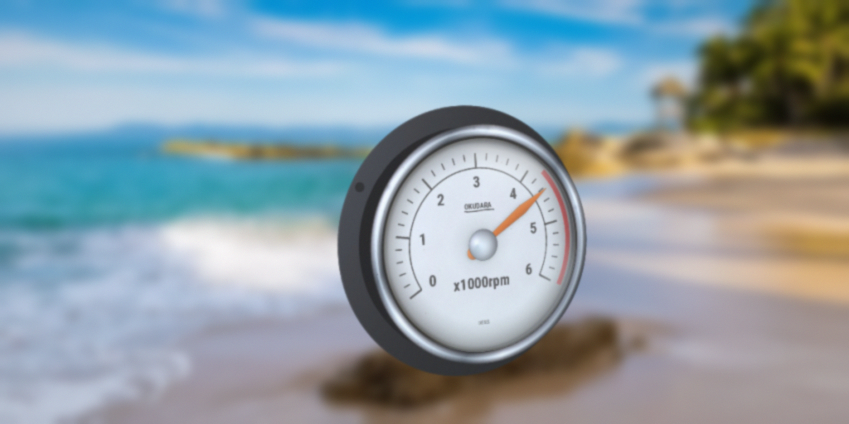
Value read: value=4400 unit=rpm
